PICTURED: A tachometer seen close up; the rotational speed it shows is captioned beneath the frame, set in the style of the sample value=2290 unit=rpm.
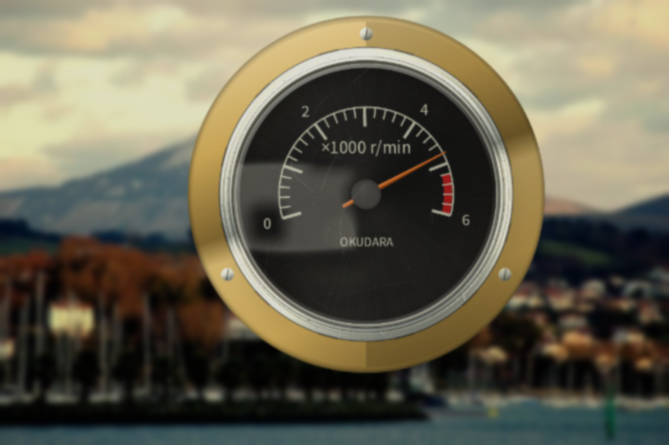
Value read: value=4800 unit=rpm
